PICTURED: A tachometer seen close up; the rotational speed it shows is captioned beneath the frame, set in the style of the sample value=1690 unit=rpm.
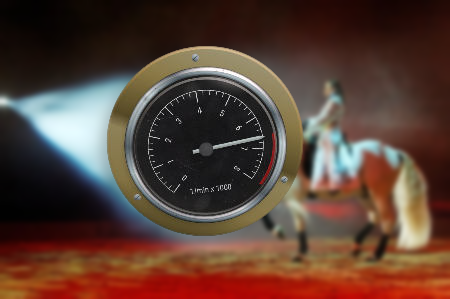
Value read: value=6600 unit=rpm
